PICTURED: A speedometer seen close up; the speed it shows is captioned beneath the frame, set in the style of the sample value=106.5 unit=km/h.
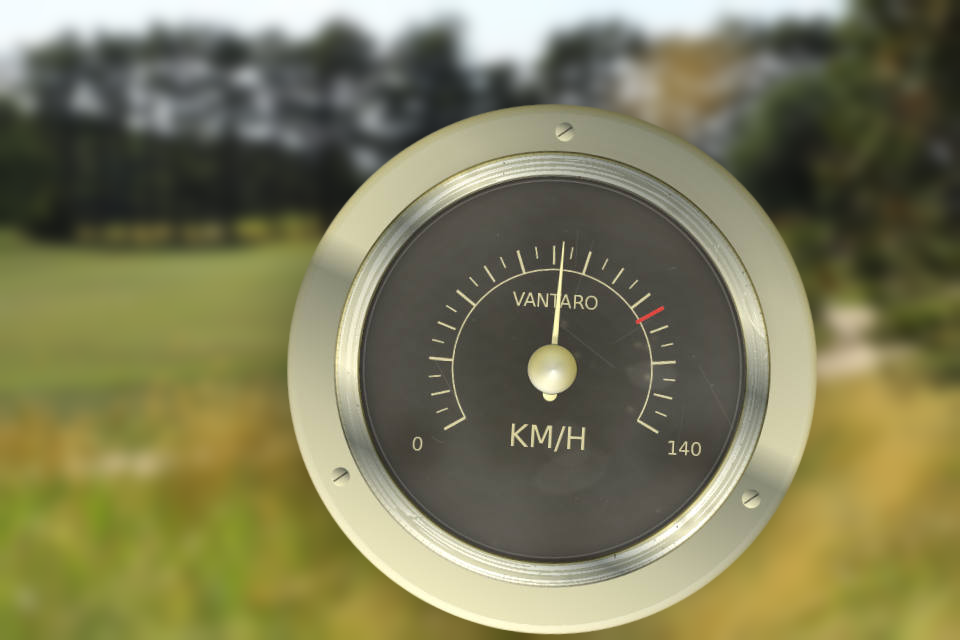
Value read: value=72.5 unit=km/h
